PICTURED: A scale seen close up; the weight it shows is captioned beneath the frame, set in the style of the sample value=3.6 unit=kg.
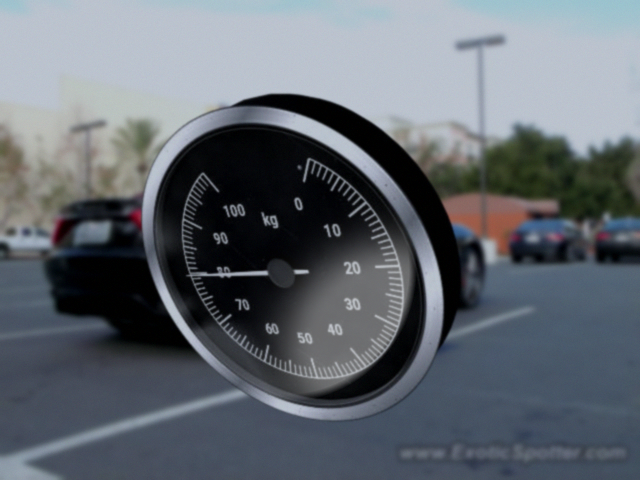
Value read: value=80 unit=kg
